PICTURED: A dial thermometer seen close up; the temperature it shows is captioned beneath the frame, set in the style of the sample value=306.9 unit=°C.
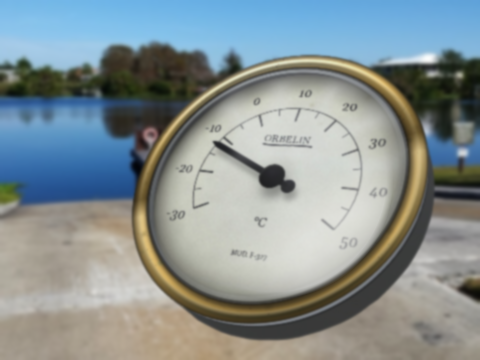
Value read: value=-12.5 unit=°C
